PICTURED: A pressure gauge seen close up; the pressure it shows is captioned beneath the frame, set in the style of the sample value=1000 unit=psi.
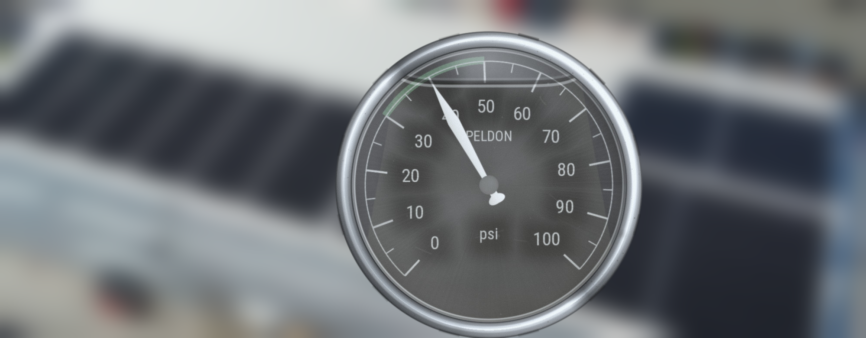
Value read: value=40 unit=psi
